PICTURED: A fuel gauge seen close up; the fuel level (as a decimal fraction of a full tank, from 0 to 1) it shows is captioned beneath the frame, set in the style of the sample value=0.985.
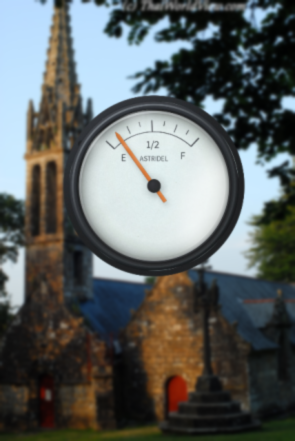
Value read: value=0.125
